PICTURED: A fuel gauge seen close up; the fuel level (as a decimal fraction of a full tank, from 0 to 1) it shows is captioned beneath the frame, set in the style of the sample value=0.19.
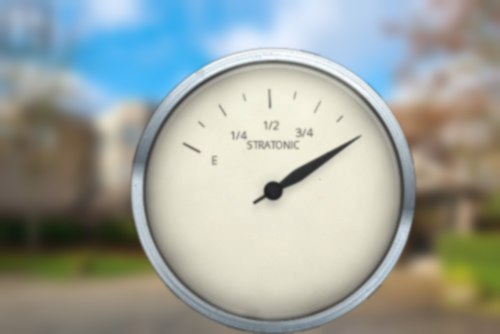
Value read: value=1
